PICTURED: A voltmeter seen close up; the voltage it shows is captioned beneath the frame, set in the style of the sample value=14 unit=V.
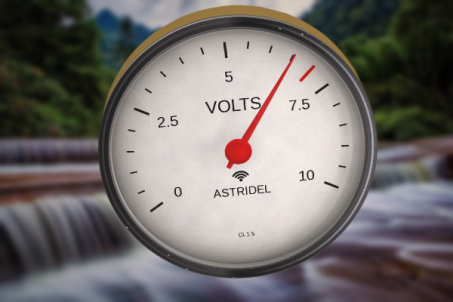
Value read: value=6.5 unit=V
